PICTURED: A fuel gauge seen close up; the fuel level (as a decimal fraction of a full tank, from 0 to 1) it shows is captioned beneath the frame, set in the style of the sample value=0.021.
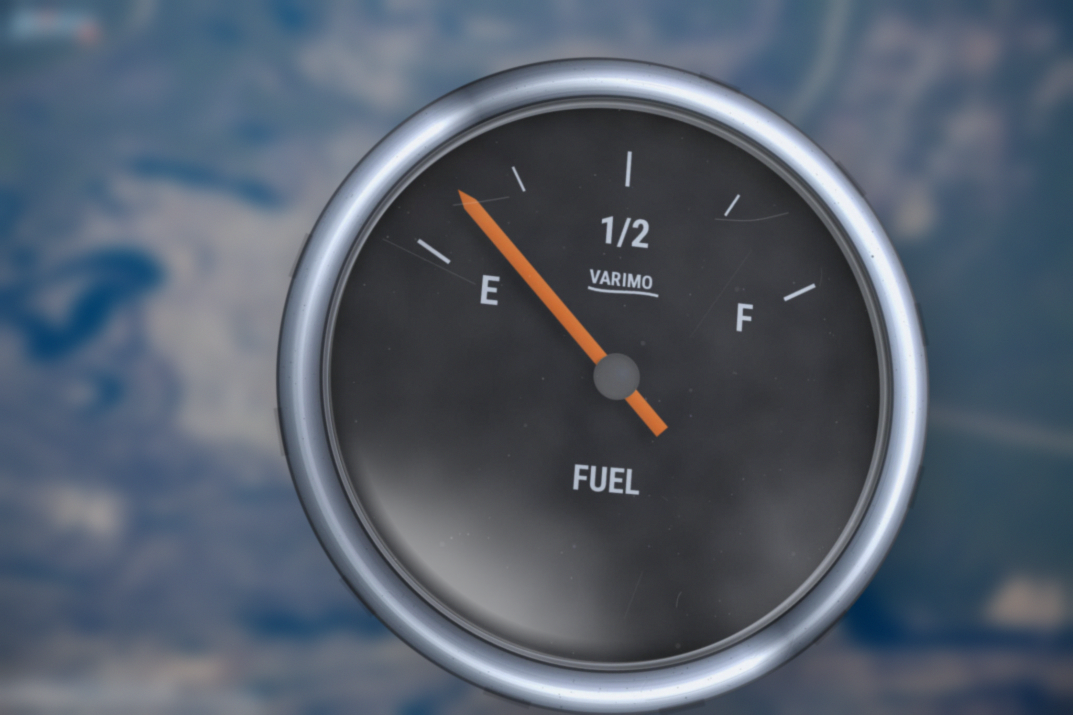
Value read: value=0.125
